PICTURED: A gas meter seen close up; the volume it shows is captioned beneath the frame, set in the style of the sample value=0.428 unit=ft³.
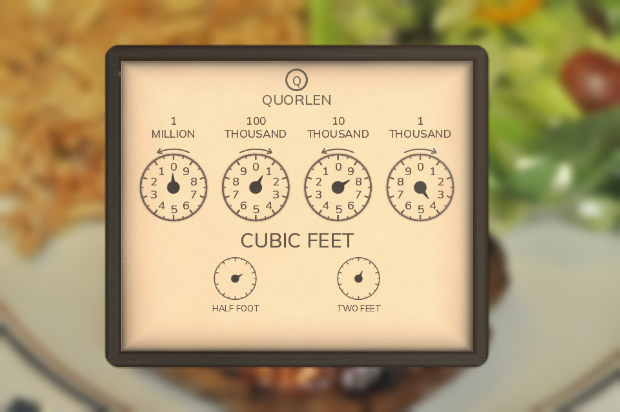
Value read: value=8400 unit=ft³
